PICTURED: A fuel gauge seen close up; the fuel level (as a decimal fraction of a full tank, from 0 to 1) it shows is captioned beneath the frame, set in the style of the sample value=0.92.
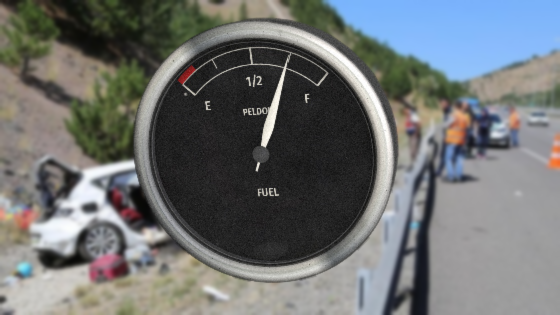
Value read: value=0.75
